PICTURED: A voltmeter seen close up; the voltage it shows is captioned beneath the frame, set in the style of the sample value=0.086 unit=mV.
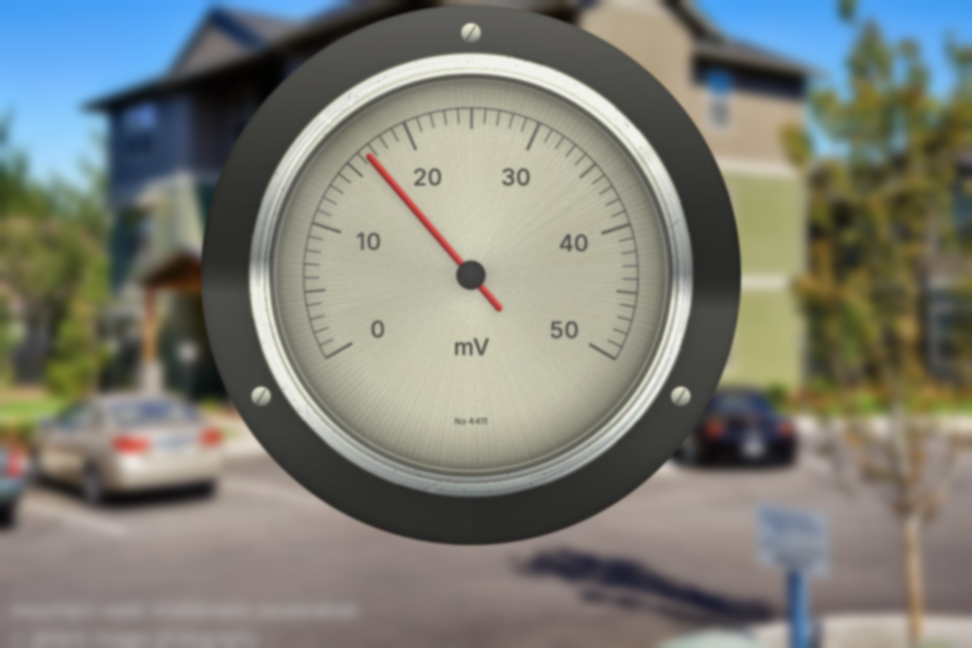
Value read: value=16.5 unit=mV
